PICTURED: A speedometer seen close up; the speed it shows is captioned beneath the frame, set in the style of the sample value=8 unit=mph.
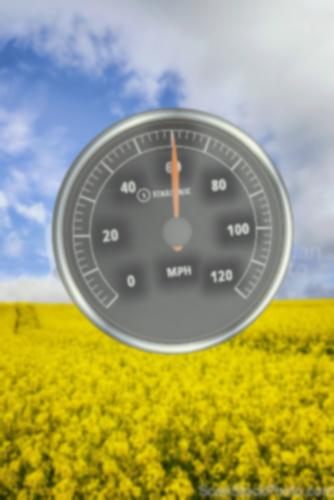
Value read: value=60 unit=mph
